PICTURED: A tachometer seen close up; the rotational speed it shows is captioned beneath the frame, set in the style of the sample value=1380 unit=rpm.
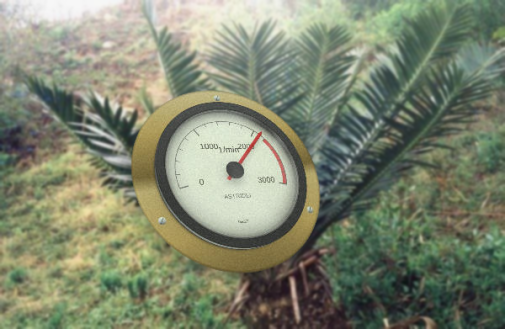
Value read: value=2100 unit=rpm
